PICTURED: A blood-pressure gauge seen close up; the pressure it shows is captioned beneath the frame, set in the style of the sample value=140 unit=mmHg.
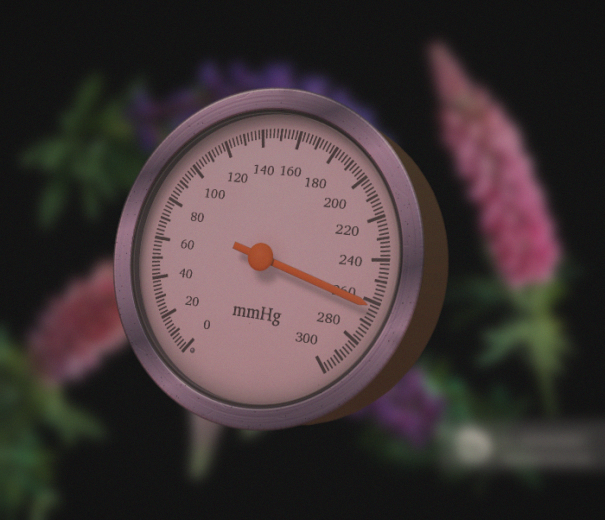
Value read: value=262 unit=mmHg
